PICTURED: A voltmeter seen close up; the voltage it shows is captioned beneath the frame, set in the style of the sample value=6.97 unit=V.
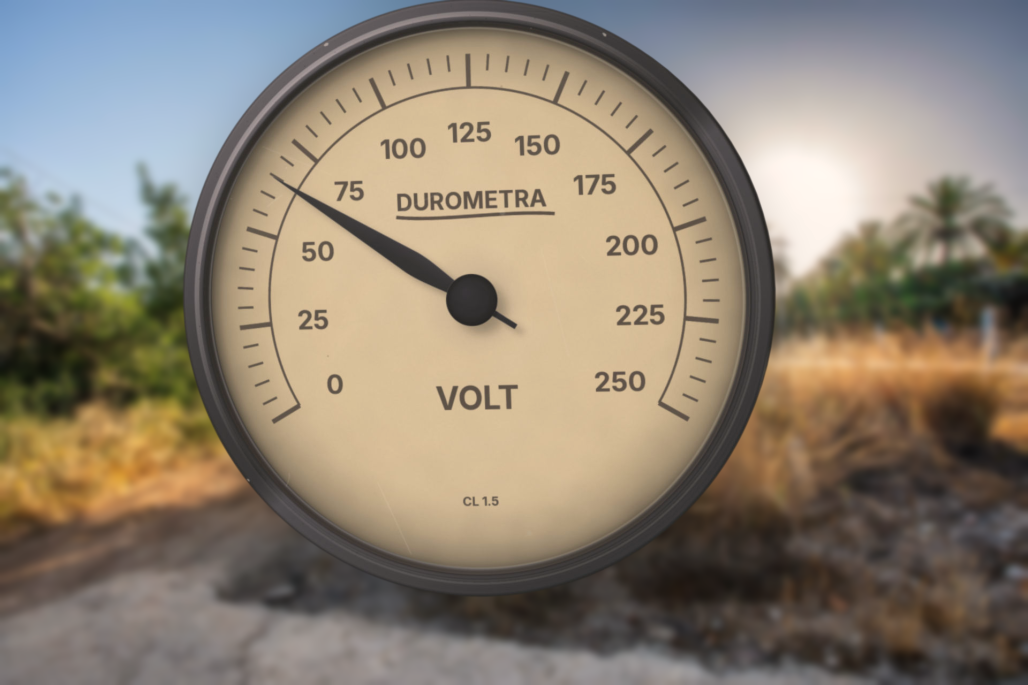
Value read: value=65 unit=V
